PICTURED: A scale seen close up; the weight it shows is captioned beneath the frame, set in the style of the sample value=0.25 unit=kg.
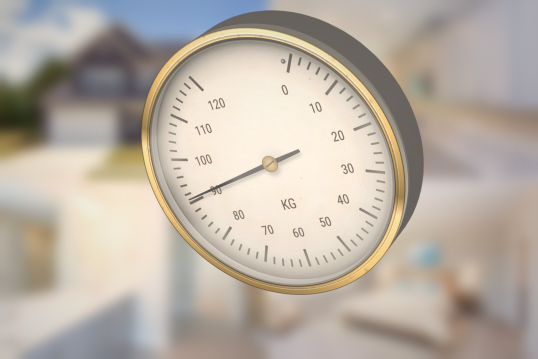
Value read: value=91 unit=kg
